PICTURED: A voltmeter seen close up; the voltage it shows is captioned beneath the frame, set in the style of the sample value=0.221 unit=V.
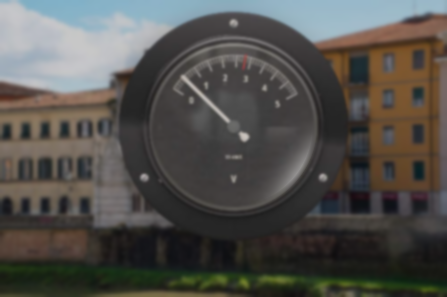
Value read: value=0.5 unit=V
